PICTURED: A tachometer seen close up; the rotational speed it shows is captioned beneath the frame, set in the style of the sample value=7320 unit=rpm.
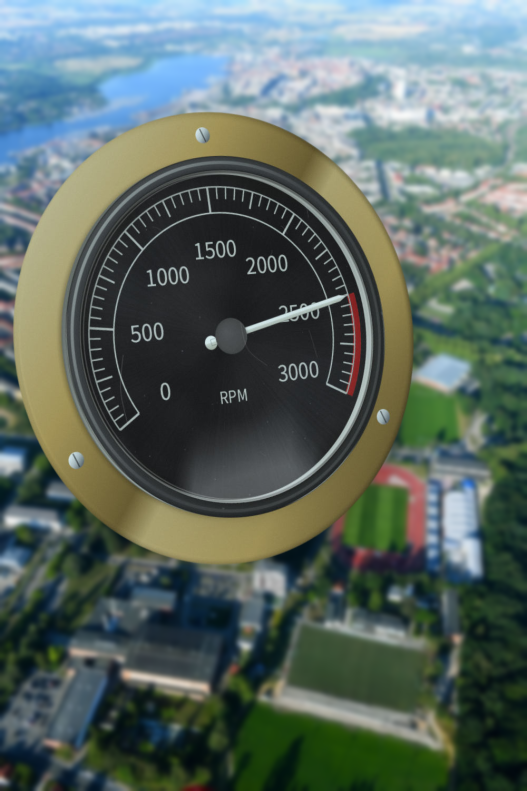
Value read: value=2500 unit=rpm
